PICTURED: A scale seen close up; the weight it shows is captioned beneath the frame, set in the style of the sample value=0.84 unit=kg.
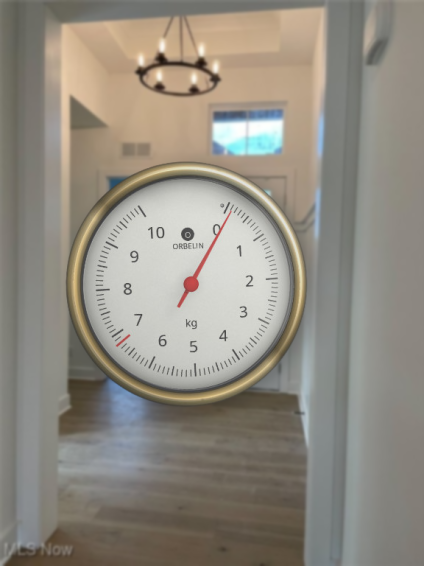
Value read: value=0.1 unit=kg
